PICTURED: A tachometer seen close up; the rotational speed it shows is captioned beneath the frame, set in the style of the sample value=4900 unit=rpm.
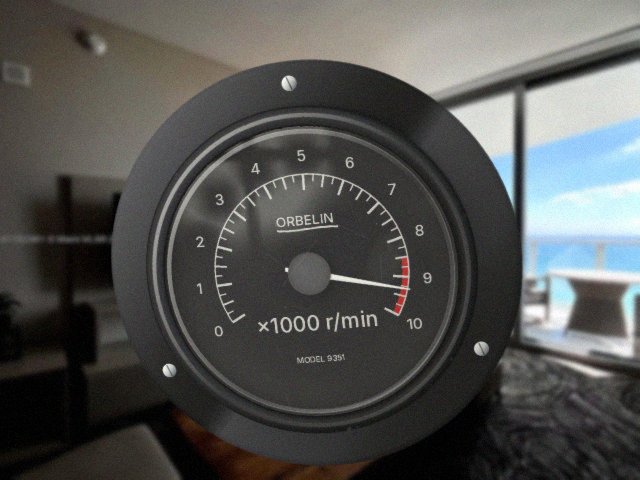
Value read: value=9250 unit=rpm
